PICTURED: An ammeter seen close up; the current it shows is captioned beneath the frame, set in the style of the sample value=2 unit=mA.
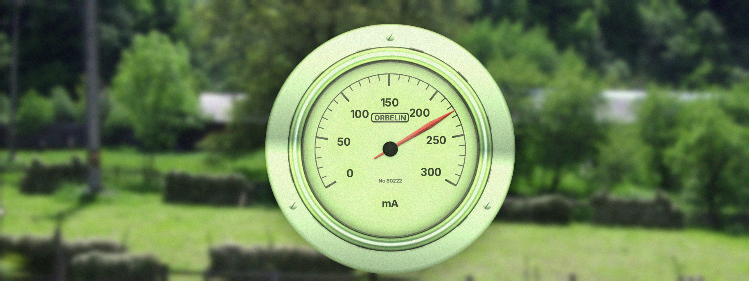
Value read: value=225 unit=mA
